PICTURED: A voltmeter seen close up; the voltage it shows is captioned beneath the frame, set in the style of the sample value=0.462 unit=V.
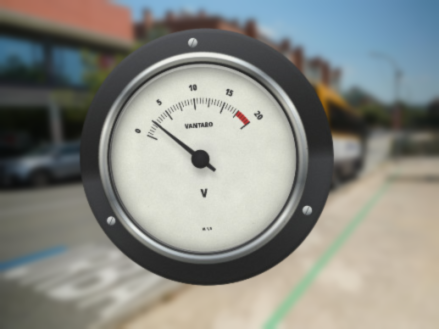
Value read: value=2.5 unit=V
